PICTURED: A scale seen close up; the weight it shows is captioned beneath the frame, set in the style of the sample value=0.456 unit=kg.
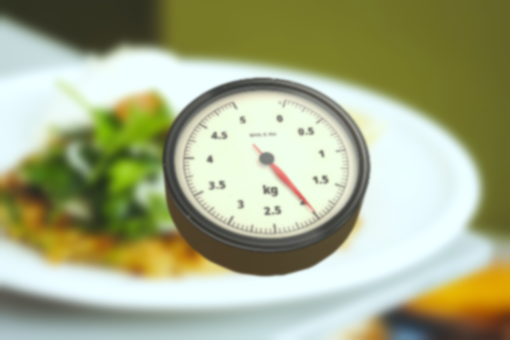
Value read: value=2 unit=kg
